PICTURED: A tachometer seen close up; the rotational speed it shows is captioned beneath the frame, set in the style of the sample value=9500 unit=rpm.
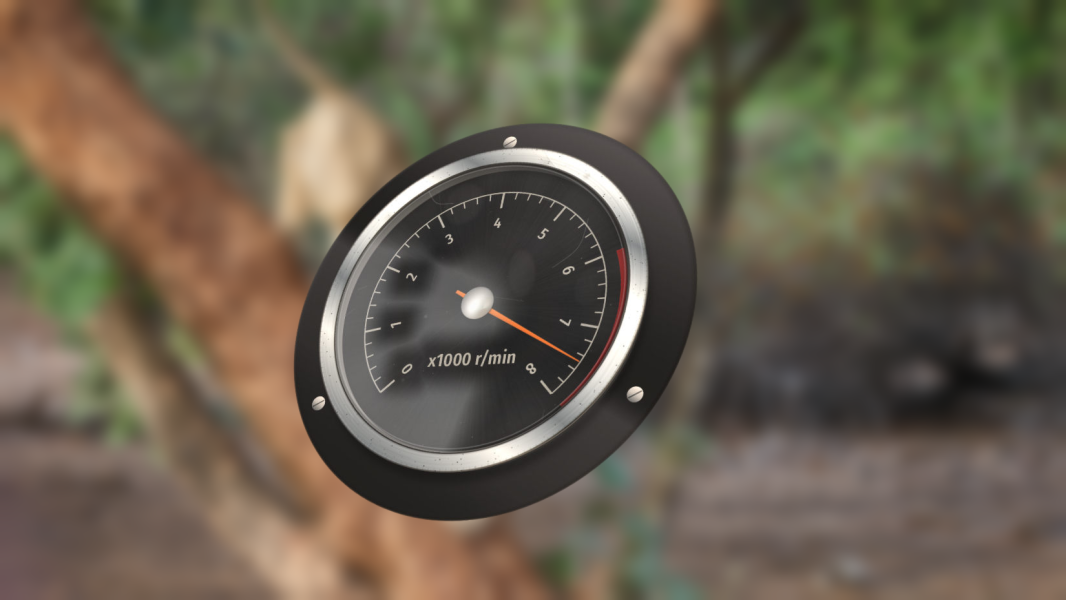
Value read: value=7500 unit=rpm
